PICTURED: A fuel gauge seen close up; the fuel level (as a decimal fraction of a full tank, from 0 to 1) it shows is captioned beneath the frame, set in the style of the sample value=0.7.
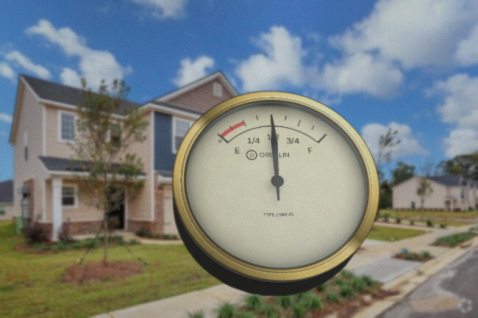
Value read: value=0.5
